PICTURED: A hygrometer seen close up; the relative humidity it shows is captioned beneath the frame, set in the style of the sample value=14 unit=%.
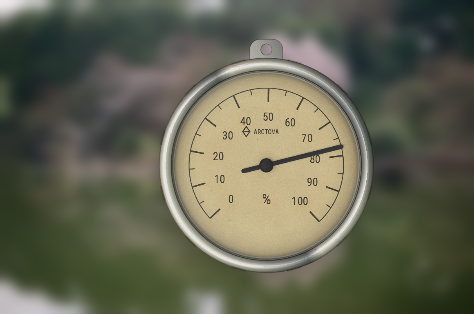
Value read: value=77.5 unit=%
